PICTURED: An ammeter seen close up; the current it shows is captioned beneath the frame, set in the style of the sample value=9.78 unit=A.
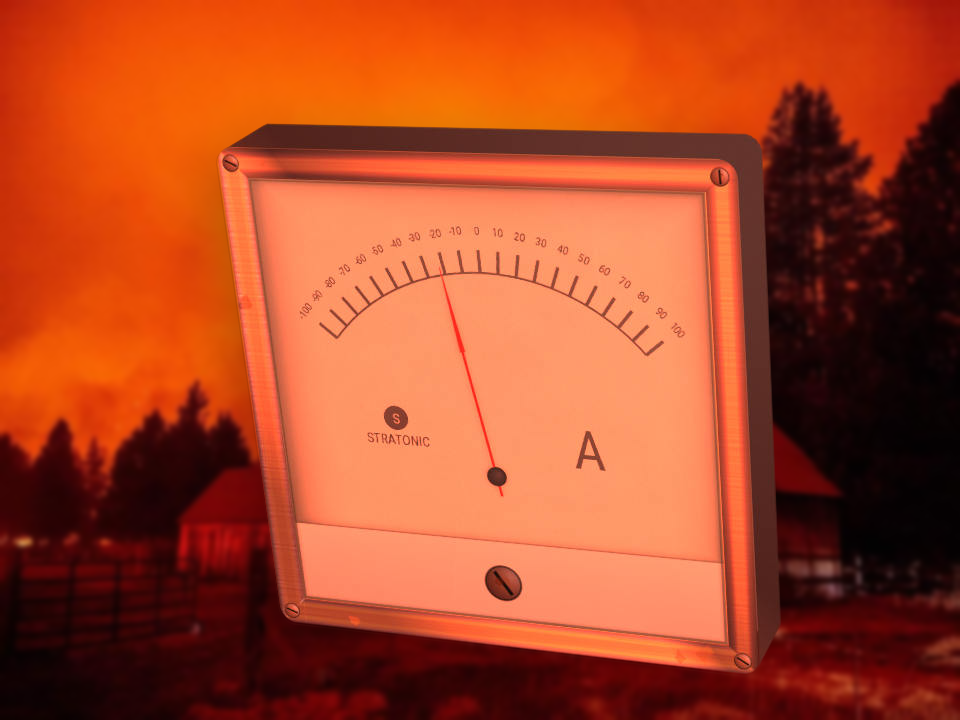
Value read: value=-20 unit=A
